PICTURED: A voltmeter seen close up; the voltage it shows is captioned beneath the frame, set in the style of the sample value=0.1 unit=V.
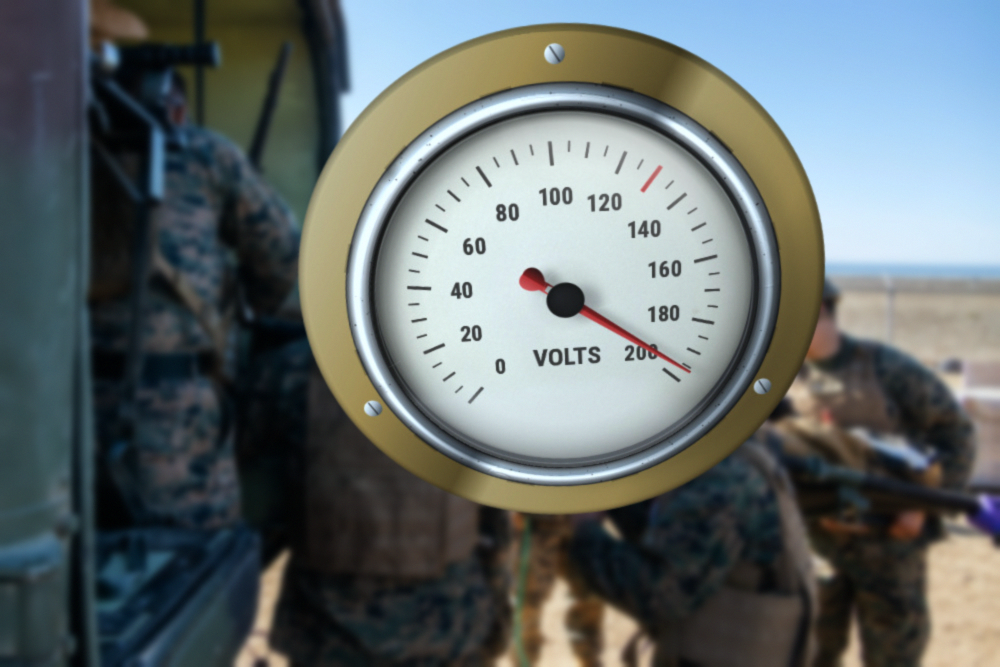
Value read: value=195 unit=V
